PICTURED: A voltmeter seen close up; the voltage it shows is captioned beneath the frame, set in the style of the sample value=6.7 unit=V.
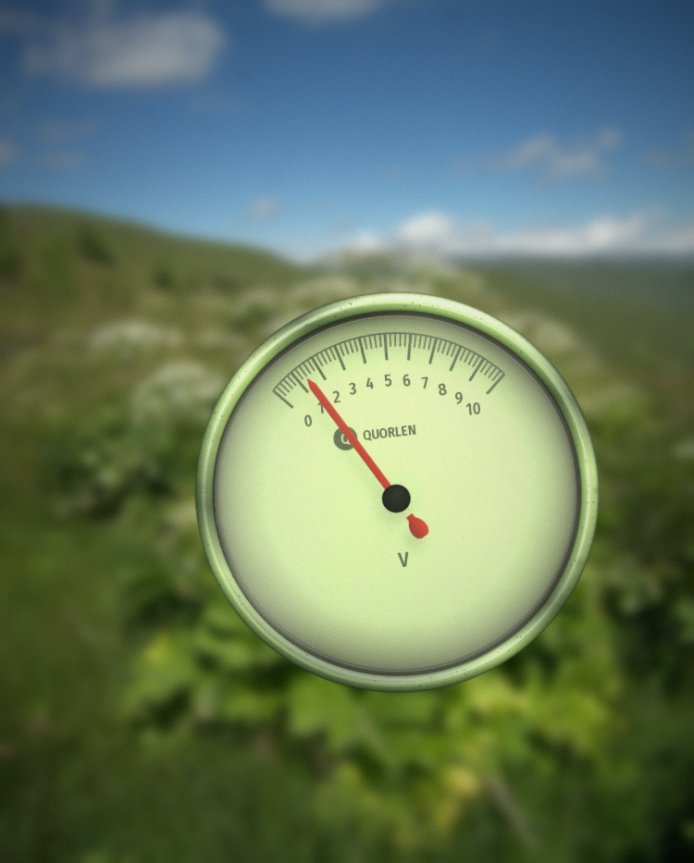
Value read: value=1.4 unit=V
